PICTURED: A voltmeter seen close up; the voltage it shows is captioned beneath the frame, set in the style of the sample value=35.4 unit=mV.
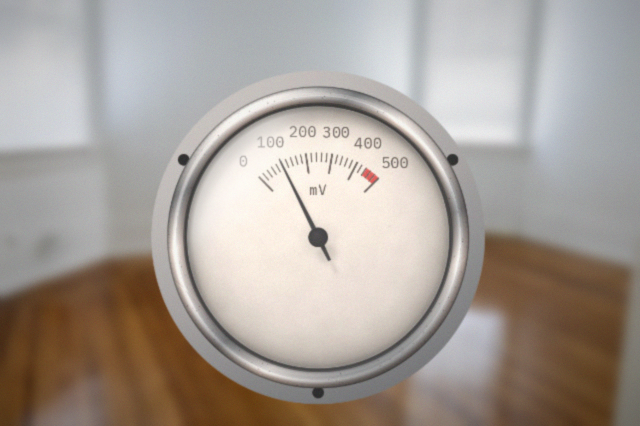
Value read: value=100 unit=mV
